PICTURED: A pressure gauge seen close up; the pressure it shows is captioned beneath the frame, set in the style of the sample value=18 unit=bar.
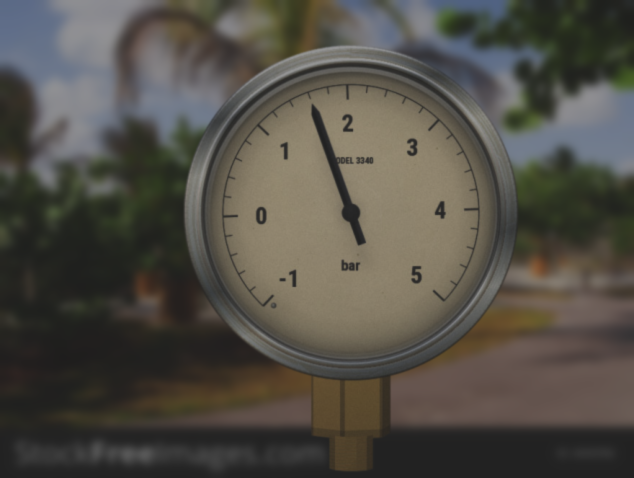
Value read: value=1.6 unit=bar
